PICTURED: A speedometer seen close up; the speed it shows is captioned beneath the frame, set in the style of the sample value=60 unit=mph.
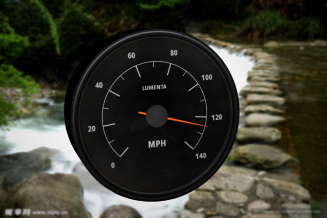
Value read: value=125 unit=mph
